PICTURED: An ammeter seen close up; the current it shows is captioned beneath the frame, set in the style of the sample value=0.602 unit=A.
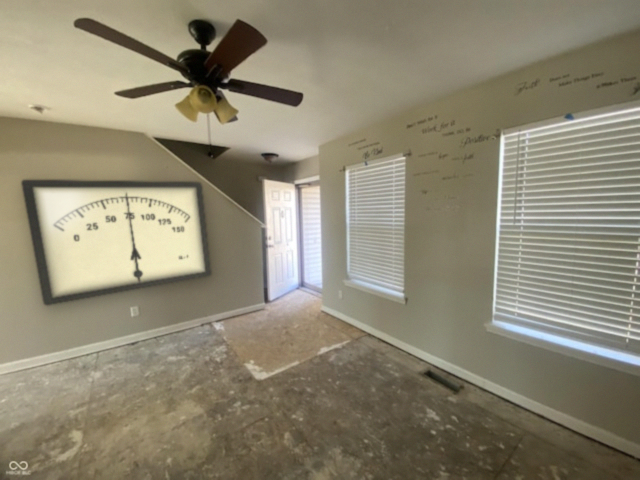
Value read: value=75 unit=A
